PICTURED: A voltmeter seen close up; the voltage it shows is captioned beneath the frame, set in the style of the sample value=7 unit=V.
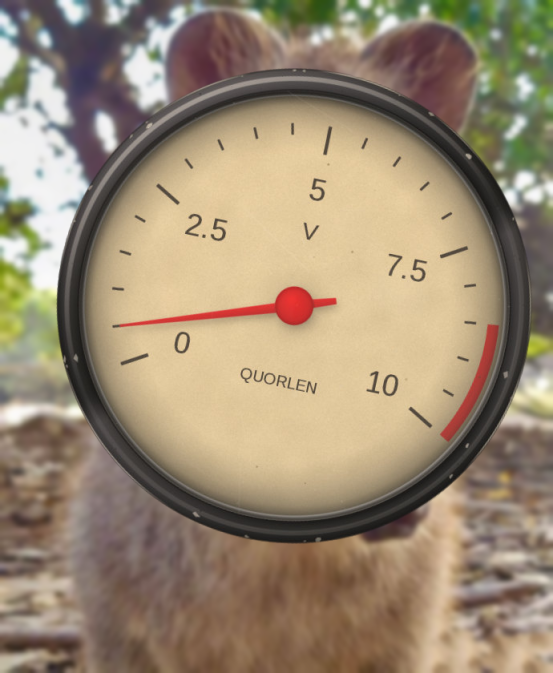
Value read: value=0.5 unit=V
